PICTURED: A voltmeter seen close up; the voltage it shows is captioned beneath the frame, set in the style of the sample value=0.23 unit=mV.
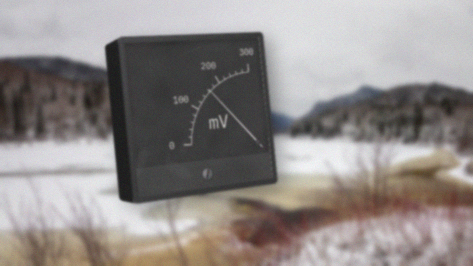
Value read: value=160 unit=mV
